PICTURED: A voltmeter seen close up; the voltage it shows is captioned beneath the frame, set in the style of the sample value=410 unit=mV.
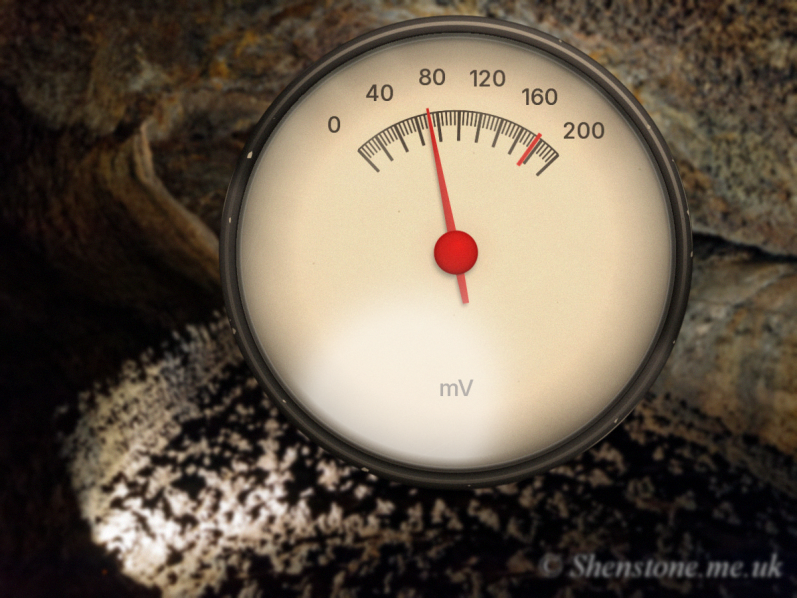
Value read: value=72 unit=mV
